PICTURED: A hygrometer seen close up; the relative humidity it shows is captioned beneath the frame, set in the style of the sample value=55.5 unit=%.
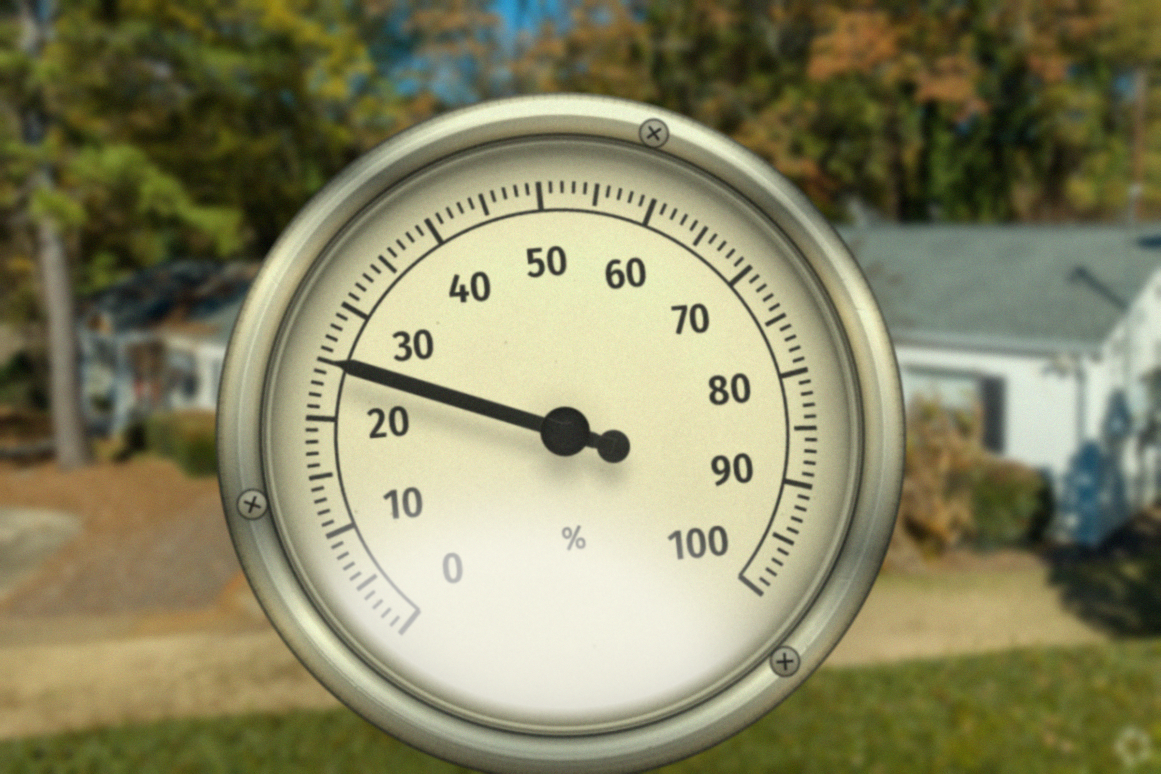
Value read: value=25 unit=%
